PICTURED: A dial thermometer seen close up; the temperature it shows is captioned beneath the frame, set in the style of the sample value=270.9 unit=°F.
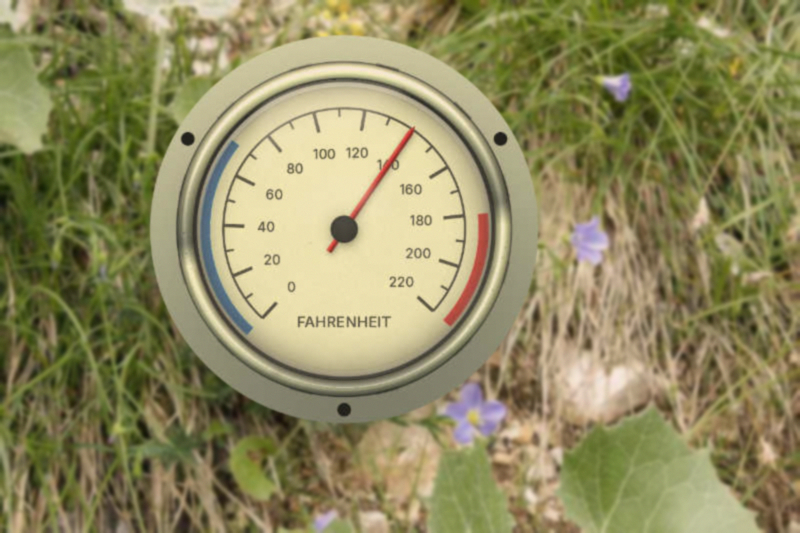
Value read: value=140 unit=°F
